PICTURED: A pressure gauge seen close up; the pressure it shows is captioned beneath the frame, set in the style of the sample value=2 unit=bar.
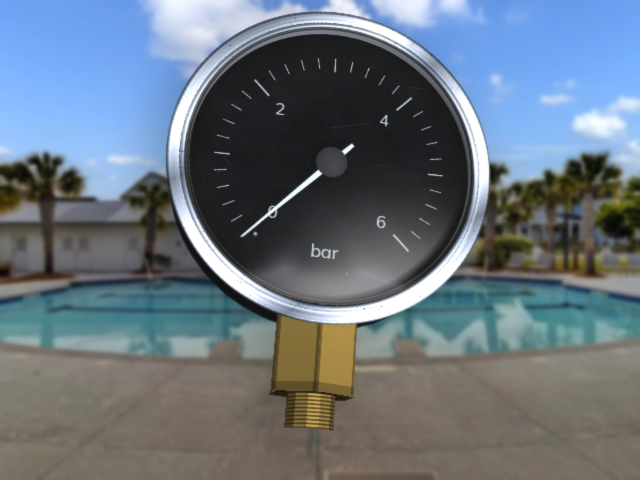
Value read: value=0 unit=bar
